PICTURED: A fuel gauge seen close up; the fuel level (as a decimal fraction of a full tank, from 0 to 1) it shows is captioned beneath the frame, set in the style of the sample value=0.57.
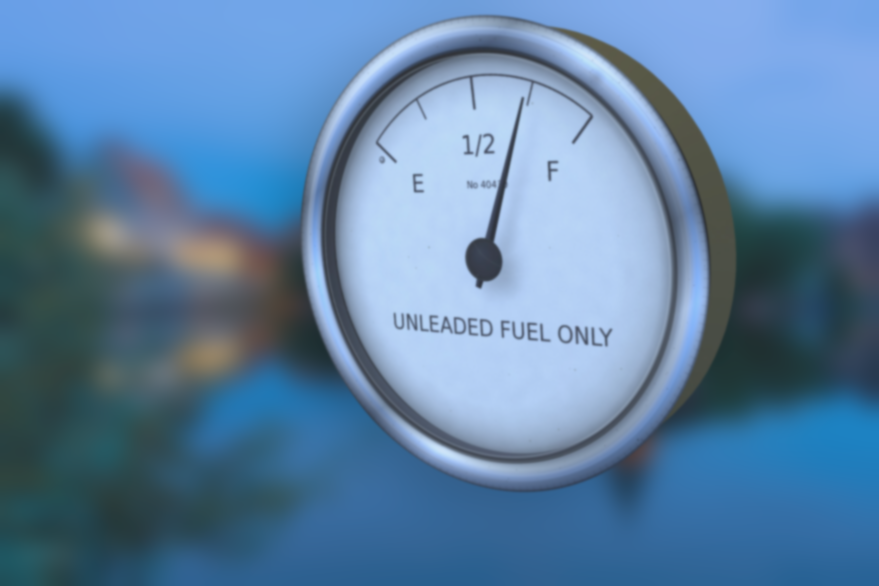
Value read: value=0.75
